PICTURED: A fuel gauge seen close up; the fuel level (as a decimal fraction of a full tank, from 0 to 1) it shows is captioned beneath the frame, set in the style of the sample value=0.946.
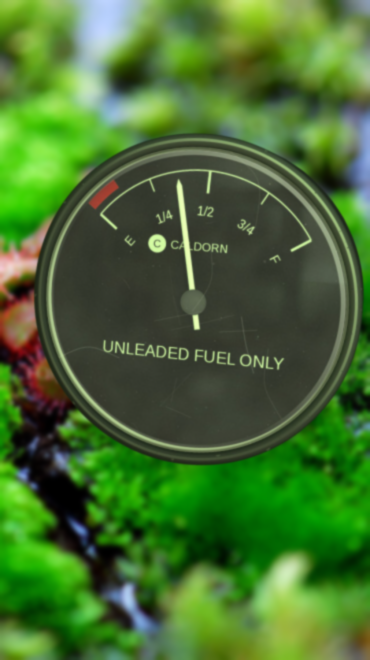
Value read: value=0.375
